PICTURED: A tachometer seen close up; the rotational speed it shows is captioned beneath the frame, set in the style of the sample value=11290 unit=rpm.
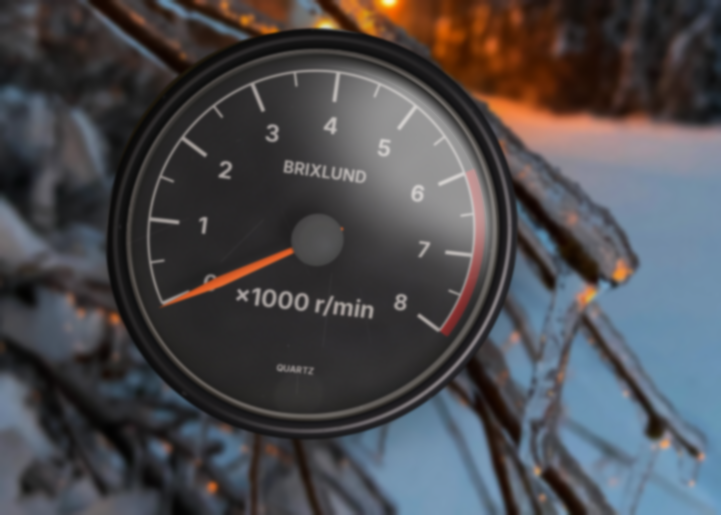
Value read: value=0 unit=rpm
